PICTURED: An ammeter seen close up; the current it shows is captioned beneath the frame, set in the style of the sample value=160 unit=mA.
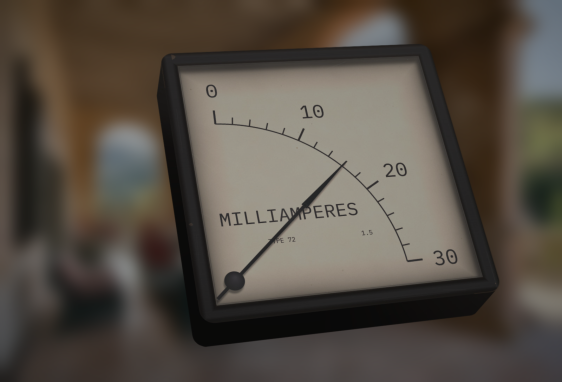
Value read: value=16 unit=mA
